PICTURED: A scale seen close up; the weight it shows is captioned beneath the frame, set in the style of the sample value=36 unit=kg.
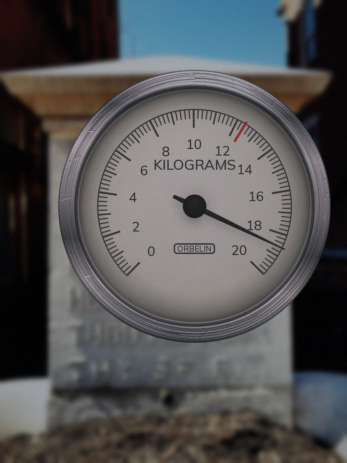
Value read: value=18.6 unit=kg
